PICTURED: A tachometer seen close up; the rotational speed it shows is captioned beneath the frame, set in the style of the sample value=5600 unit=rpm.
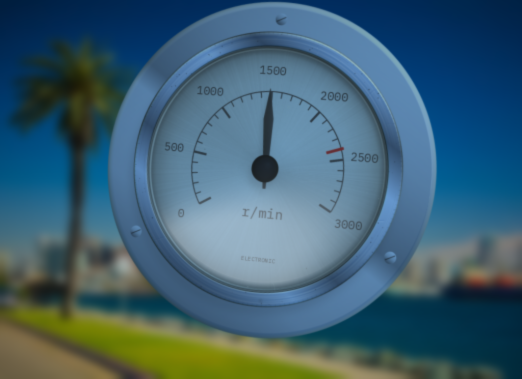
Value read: value=1500 unit=rpm
